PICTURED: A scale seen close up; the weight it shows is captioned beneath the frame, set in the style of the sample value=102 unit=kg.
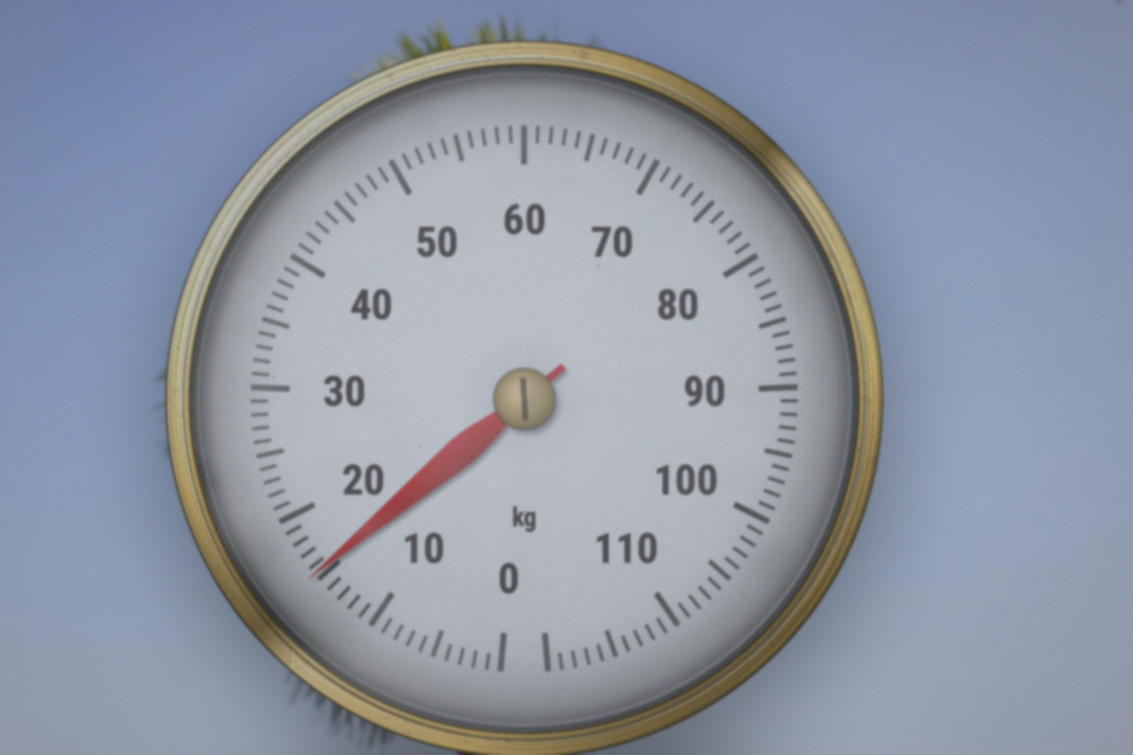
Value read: value=15.5 unit=kg
